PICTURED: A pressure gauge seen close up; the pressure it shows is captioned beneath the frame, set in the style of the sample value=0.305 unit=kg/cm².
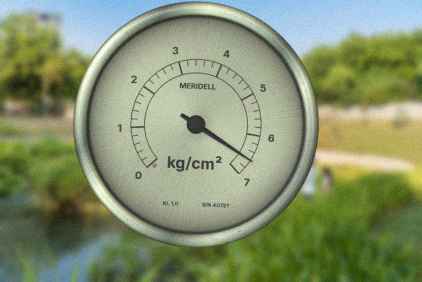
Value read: value=6.6 unit=kg/cm²
